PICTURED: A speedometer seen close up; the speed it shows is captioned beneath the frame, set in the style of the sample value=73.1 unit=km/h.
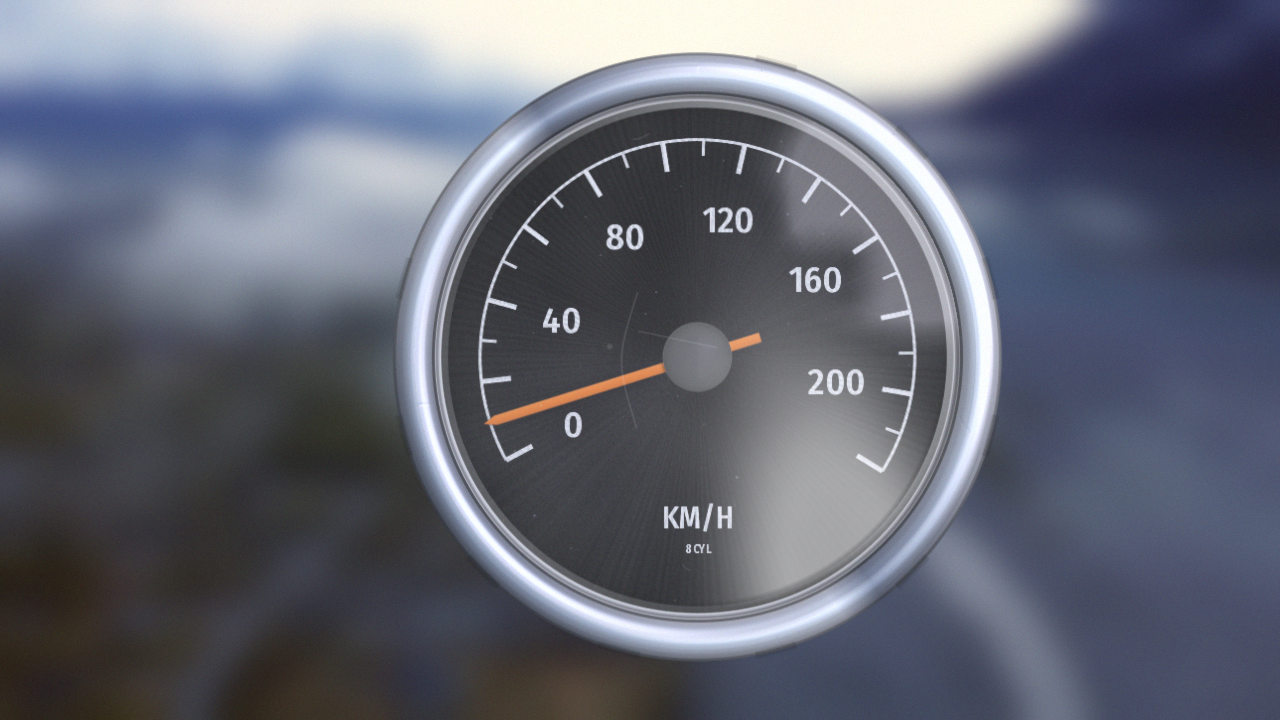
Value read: value=10 unit=km/h
